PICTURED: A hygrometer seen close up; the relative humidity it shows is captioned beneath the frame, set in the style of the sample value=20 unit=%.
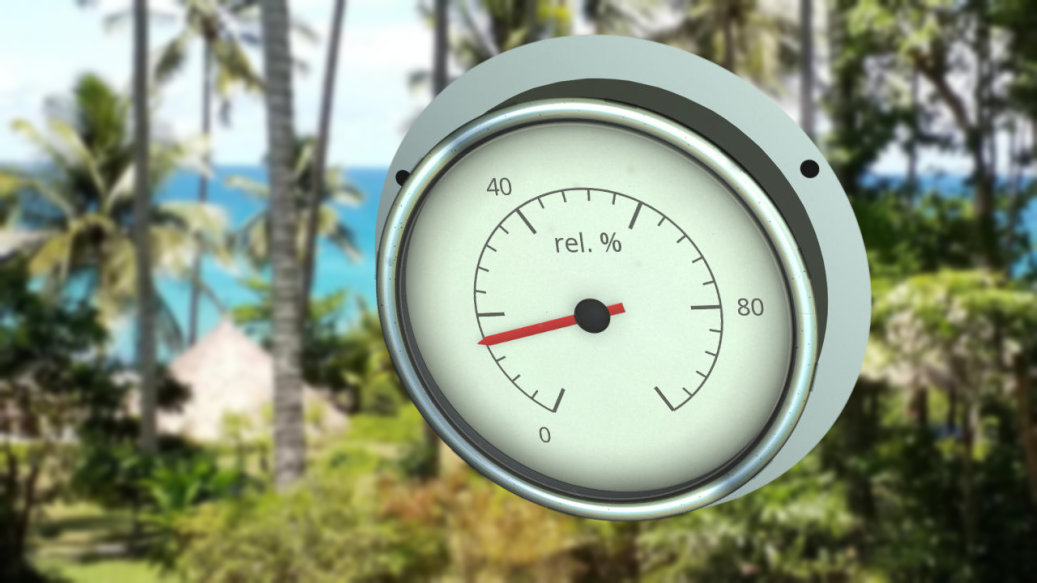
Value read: value=16 unit=%
